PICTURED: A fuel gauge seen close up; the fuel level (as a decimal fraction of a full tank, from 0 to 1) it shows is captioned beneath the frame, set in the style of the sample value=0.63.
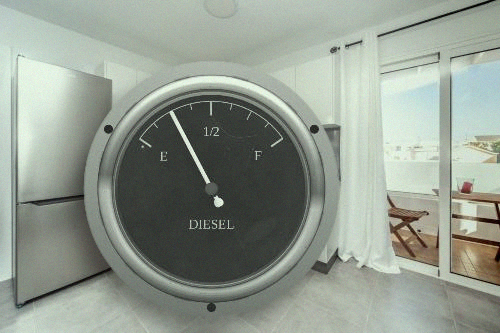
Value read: value=0.25
